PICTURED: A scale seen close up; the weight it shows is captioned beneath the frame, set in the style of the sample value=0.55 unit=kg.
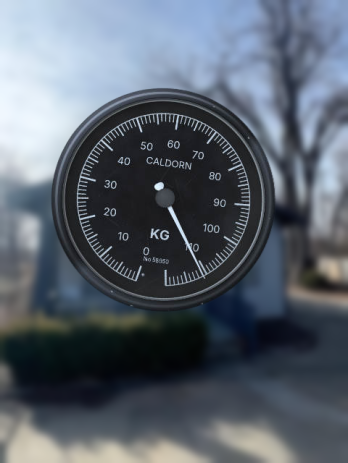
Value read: value=111 unit=kg
